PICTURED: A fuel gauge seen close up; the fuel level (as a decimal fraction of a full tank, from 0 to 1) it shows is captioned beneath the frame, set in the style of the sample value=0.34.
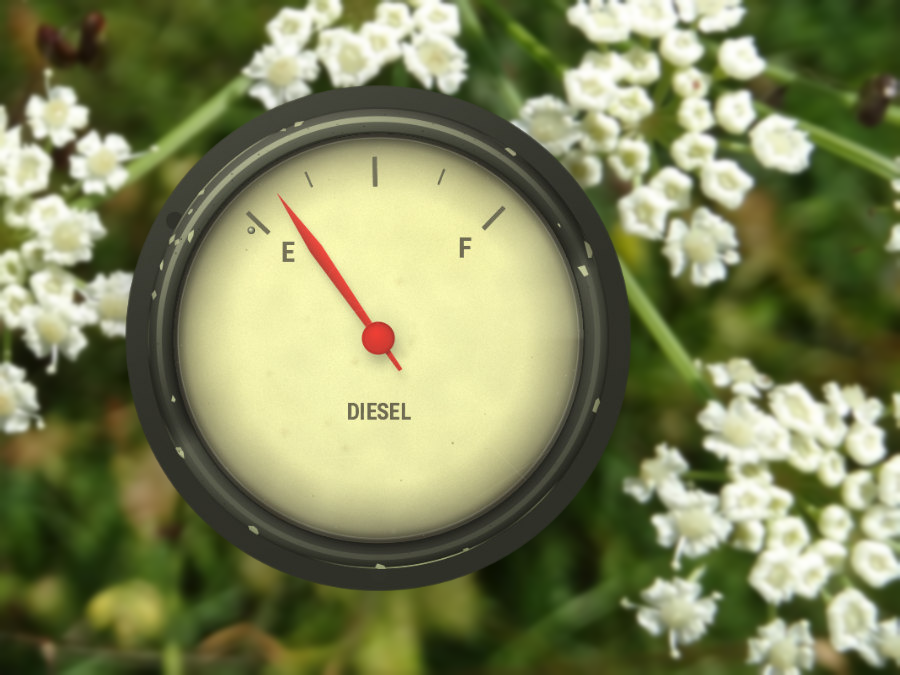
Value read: value=0.125
